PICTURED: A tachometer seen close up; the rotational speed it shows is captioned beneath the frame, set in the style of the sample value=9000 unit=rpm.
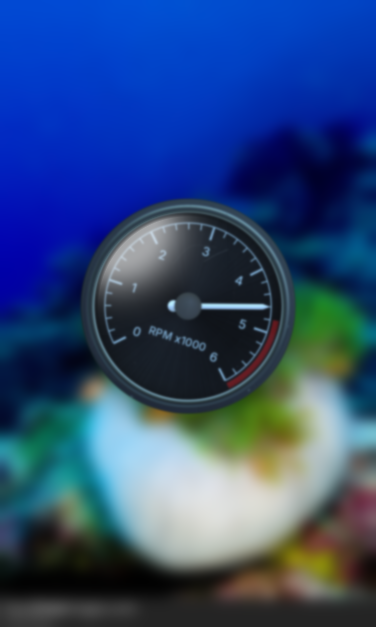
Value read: value=4600 unit=rpm
